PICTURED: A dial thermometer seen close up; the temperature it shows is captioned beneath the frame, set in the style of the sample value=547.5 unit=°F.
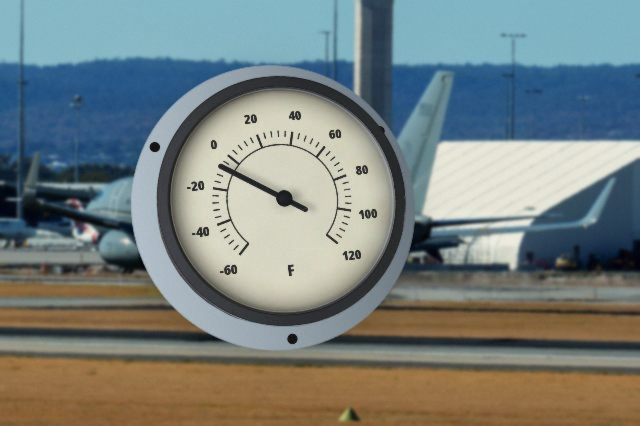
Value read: value=-8 unit=°F
